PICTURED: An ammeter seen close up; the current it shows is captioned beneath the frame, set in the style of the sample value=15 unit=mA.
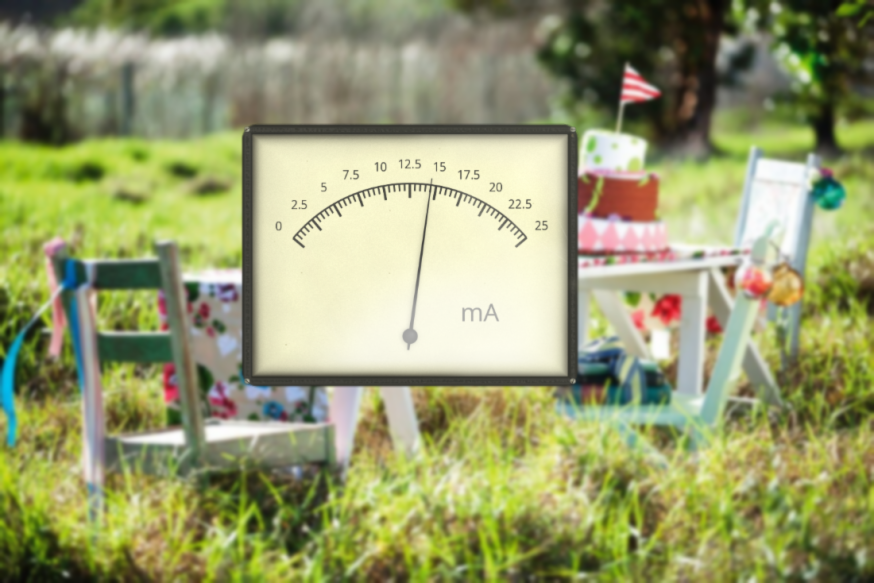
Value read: value=14.5 unit=mA
